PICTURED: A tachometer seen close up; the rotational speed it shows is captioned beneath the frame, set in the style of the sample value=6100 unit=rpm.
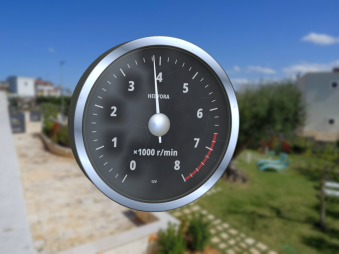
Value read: value=3800 unit=rpm
